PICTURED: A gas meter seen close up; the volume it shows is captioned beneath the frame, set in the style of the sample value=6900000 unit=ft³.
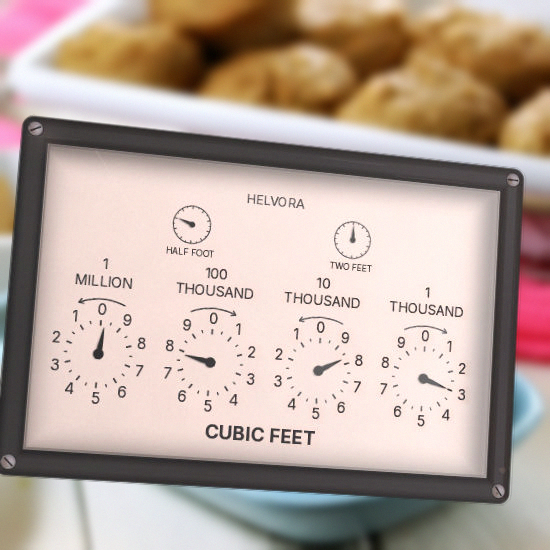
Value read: value=978300 unit=ft³
